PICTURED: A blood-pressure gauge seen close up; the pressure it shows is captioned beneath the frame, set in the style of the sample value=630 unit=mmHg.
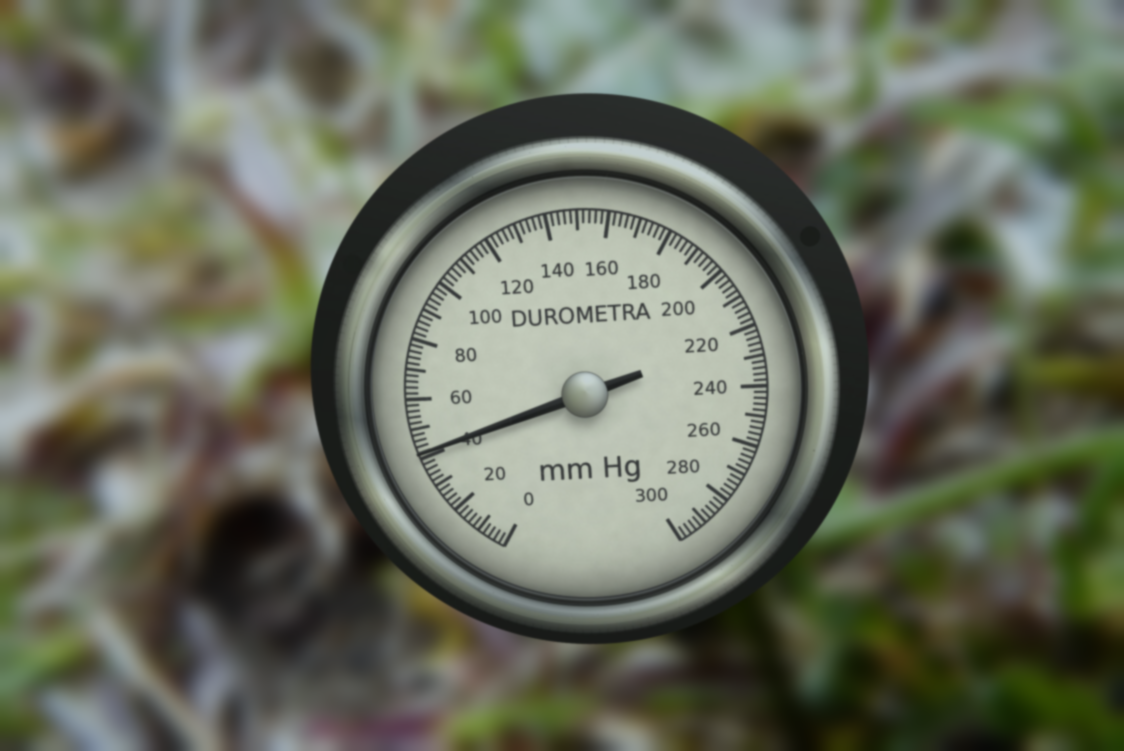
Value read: value=42 unit=mmHg
